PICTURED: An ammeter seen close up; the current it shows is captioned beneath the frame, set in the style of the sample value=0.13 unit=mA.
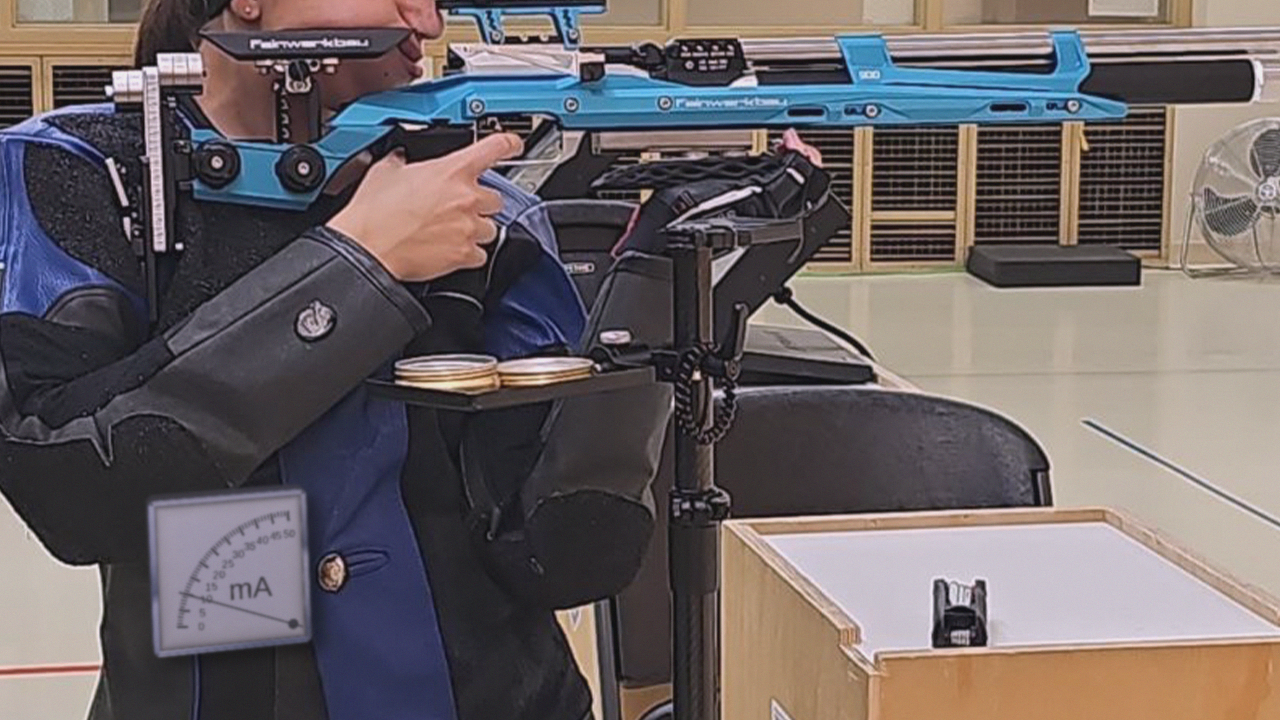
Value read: value=10 unit=mA
